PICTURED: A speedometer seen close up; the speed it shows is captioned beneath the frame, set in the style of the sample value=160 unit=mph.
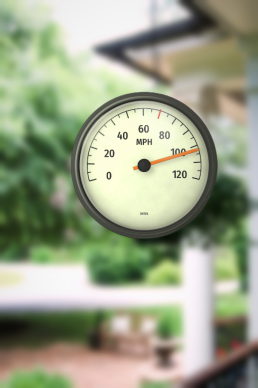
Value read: value=102.5 unit=mph
